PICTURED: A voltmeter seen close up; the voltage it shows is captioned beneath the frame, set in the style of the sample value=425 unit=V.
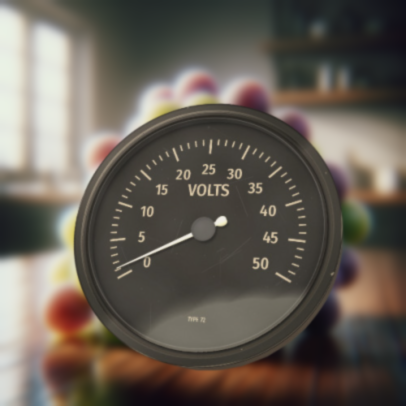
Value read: value=1 unit=V
